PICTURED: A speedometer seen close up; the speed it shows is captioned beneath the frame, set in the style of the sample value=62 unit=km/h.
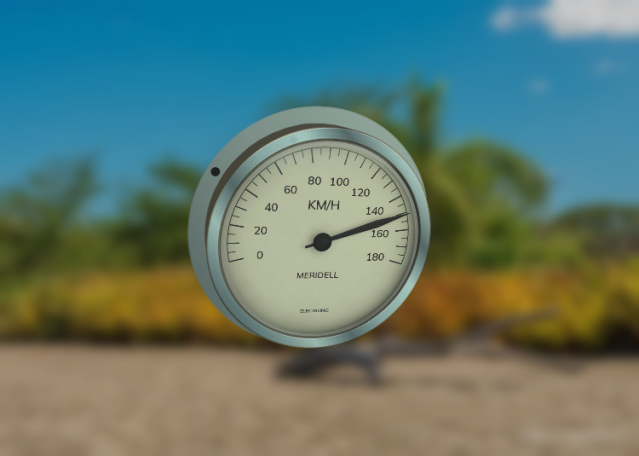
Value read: value=150 unit=km/h
